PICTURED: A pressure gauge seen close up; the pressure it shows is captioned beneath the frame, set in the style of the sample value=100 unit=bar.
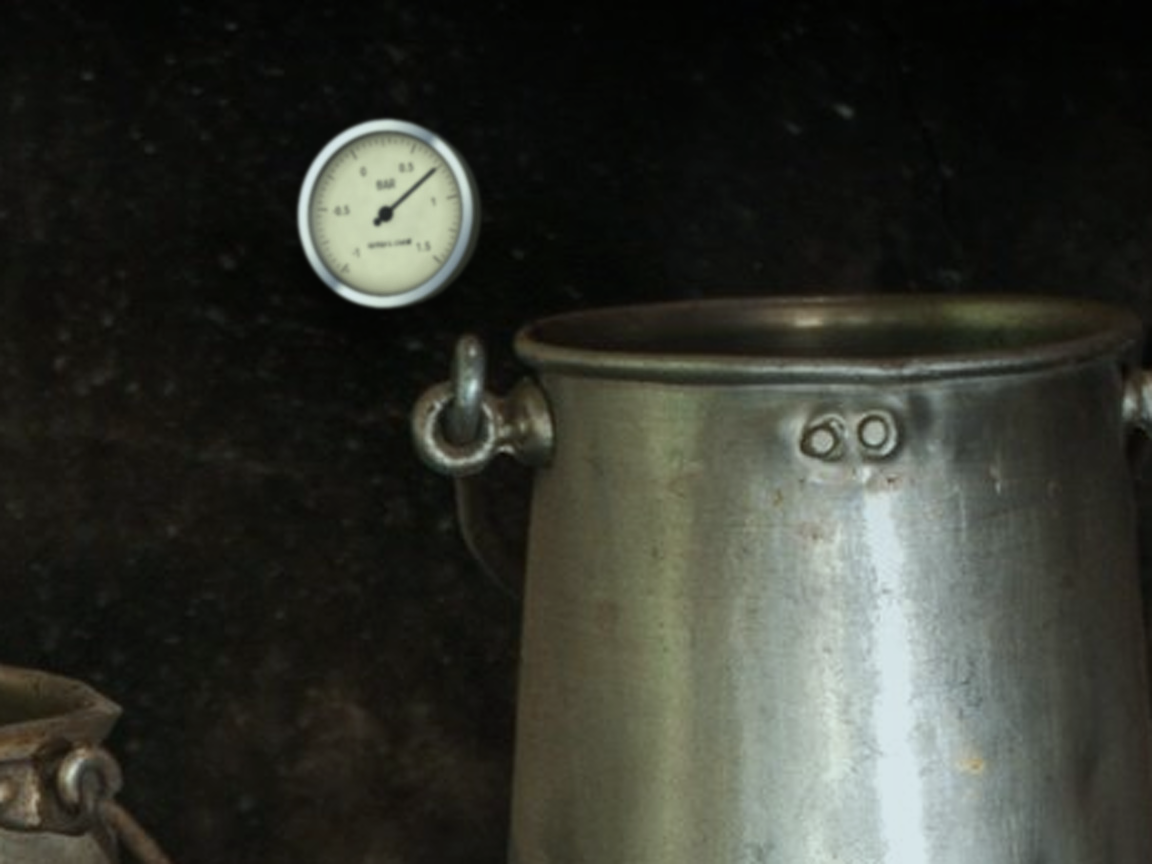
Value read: value=0.75 unit=bar
